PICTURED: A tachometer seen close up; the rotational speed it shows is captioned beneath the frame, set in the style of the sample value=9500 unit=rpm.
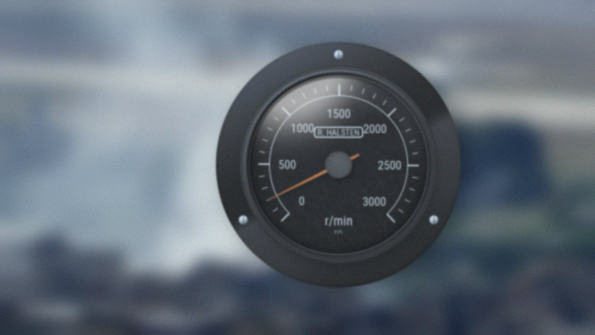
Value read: value=200 unit=rpm
